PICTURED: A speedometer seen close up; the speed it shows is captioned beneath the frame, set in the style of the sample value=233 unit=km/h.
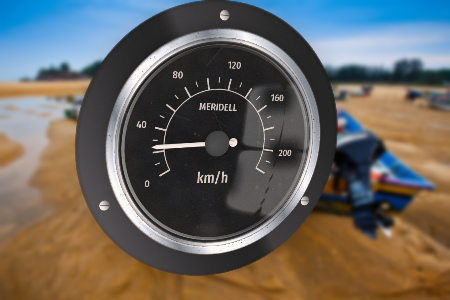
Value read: value=25 unit=km/h
